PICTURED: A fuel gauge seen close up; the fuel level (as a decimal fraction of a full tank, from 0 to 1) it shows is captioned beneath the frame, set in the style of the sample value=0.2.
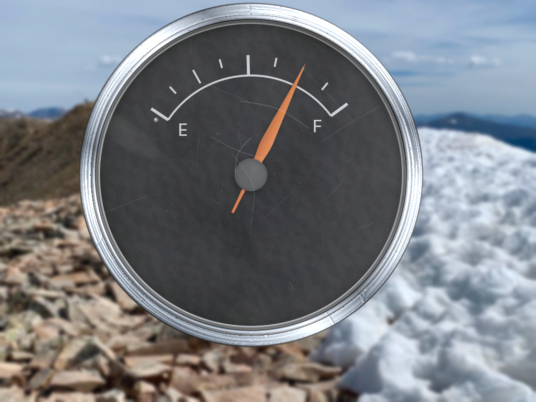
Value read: value=0.75
